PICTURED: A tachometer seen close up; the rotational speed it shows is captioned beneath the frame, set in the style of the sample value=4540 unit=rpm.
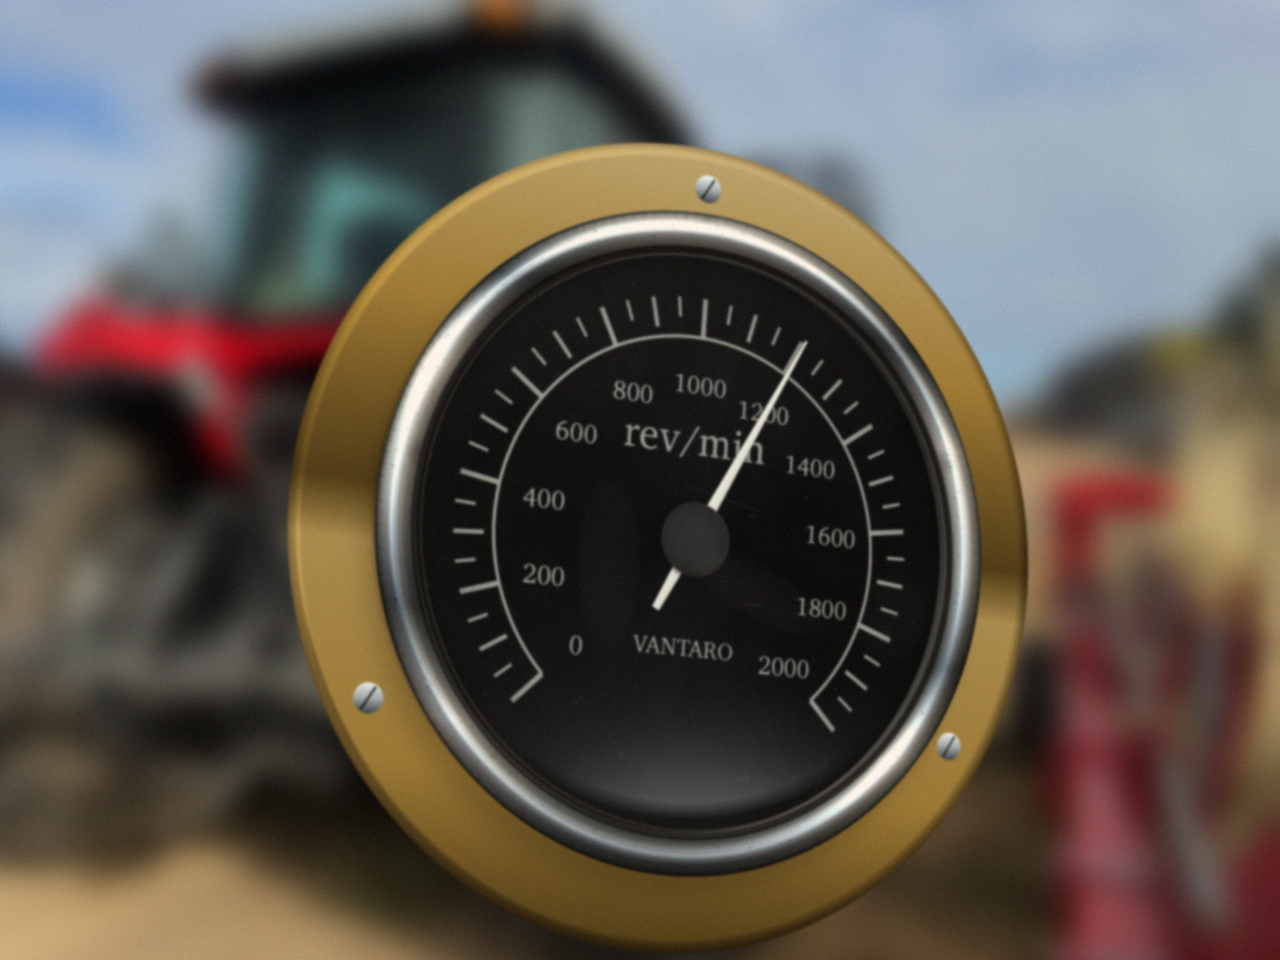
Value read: value=1200 unit=rpm
